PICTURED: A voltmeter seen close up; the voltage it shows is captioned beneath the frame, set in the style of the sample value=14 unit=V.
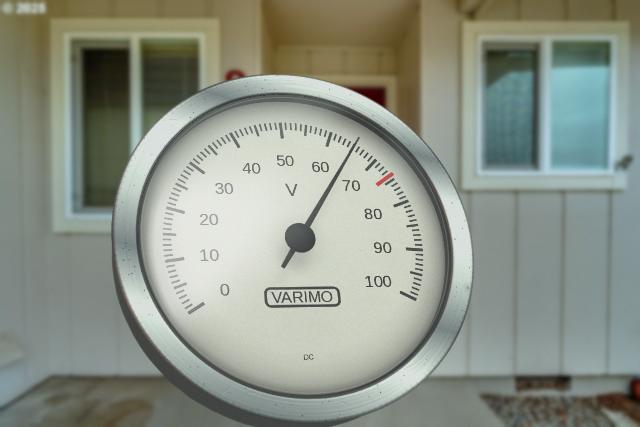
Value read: value=65 unit=V
